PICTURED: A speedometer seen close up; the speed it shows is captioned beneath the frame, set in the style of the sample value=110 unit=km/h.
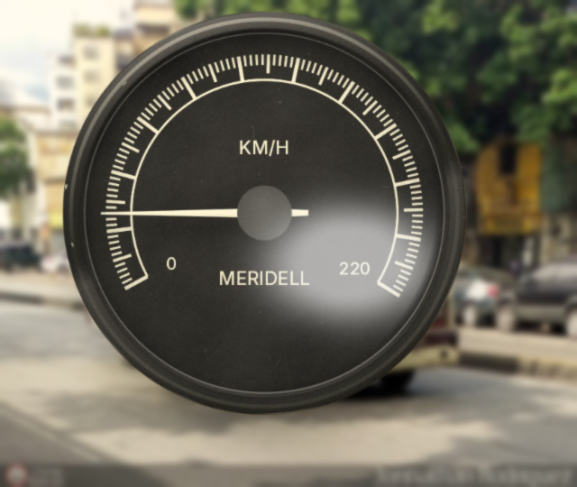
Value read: value=26 unit=km/h
